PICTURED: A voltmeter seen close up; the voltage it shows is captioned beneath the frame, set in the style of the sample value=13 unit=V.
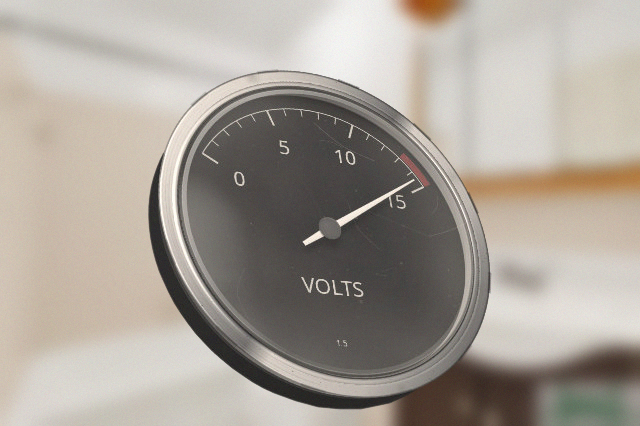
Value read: value=14.5 unit=V
